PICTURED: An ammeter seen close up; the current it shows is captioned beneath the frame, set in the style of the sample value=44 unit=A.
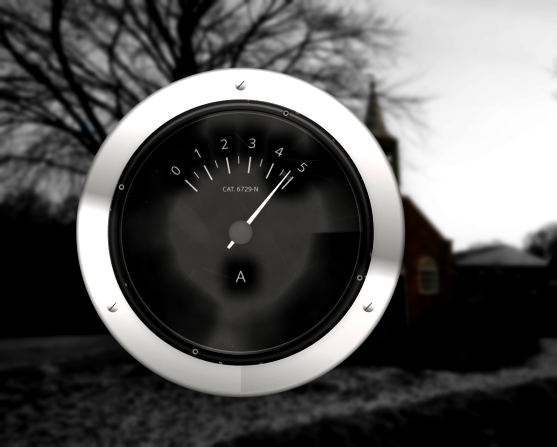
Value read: value=4.75 unit=A
